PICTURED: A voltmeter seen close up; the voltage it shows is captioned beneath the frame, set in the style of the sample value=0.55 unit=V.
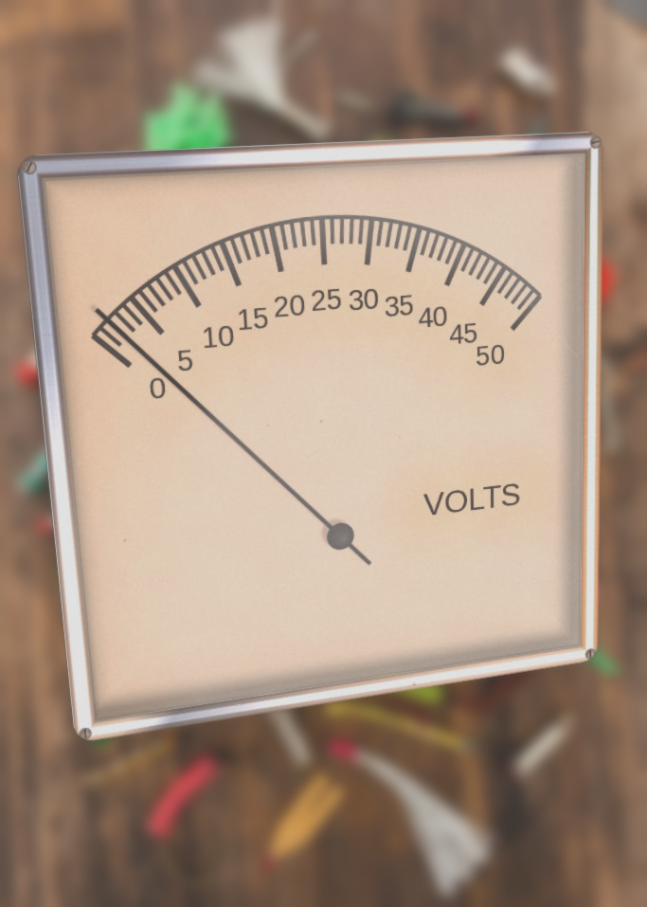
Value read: value=2 unit=V
